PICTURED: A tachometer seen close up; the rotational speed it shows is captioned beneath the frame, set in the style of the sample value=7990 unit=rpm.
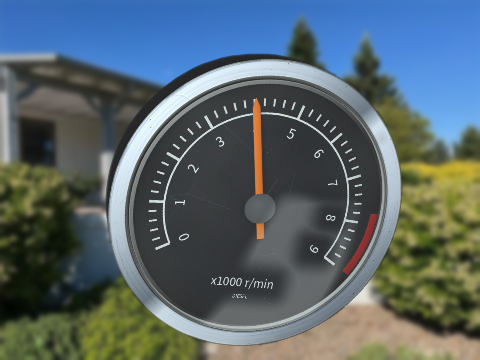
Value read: value=4000 unit=rpm
